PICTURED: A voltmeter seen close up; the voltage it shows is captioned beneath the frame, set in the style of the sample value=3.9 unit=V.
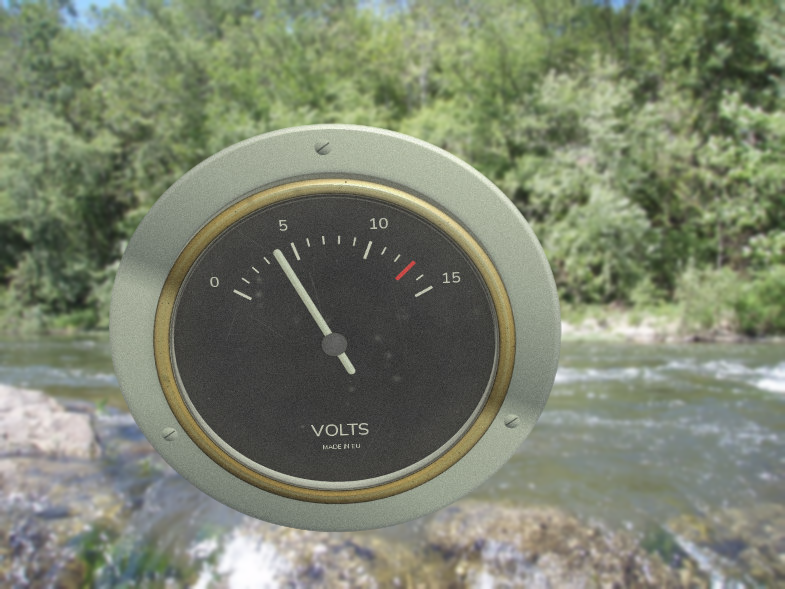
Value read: value=4 unit=V
